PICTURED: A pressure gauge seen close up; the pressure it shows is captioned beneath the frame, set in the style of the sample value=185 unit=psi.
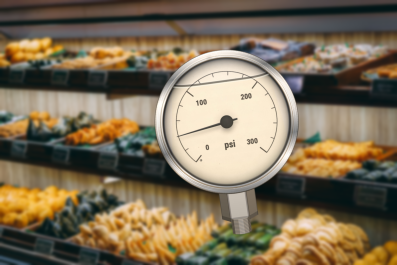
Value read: value=40 unit=psi
